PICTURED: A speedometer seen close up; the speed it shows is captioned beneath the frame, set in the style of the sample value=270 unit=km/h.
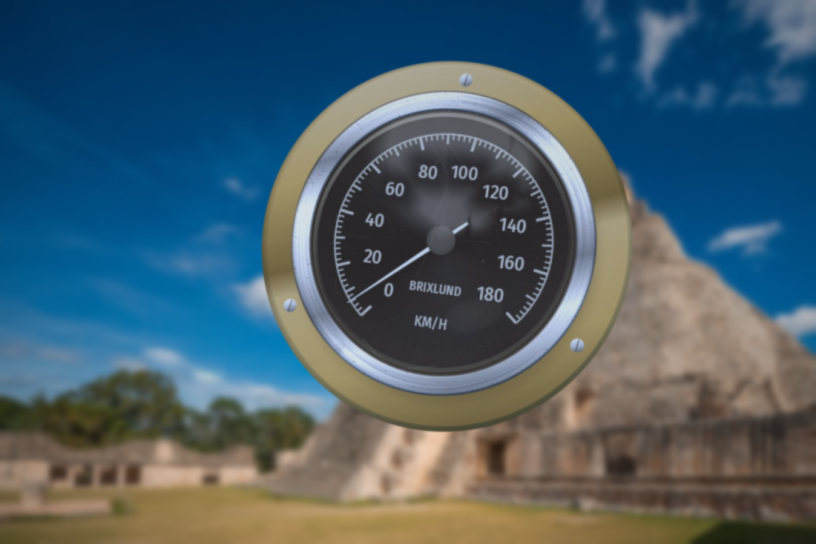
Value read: value=6 unit=km/h
